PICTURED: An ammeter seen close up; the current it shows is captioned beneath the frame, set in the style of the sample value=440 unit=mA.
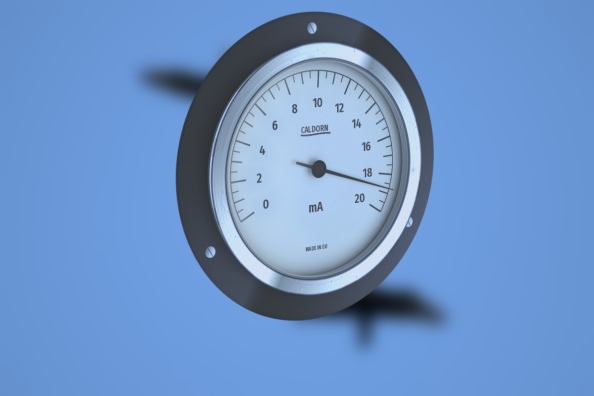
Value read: value=18.75 unit=mA
